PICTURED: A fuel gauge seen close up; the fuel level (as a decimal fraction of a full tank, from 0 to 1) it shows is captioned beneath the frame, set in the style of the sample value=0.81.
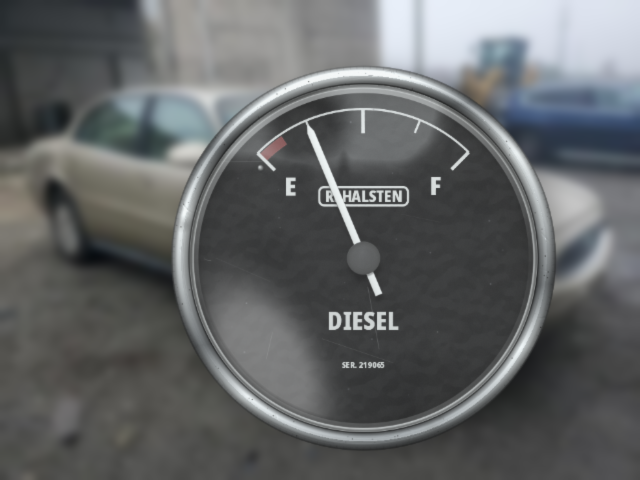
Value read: value=0.25
